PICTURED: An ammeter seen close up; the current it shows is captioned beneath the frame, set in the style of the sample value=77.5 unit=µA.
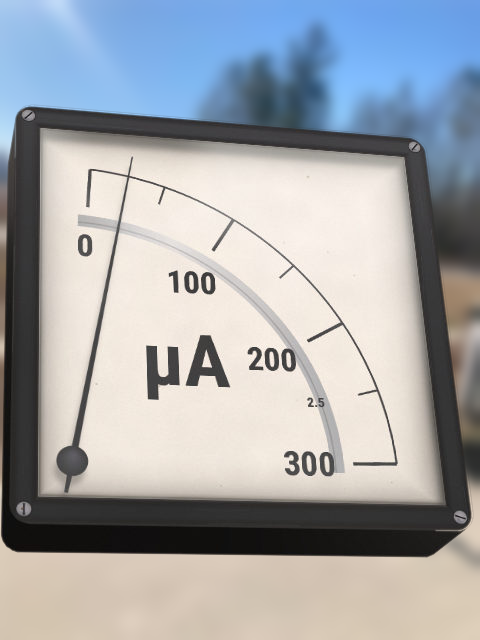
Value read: value=25 unit=µA
